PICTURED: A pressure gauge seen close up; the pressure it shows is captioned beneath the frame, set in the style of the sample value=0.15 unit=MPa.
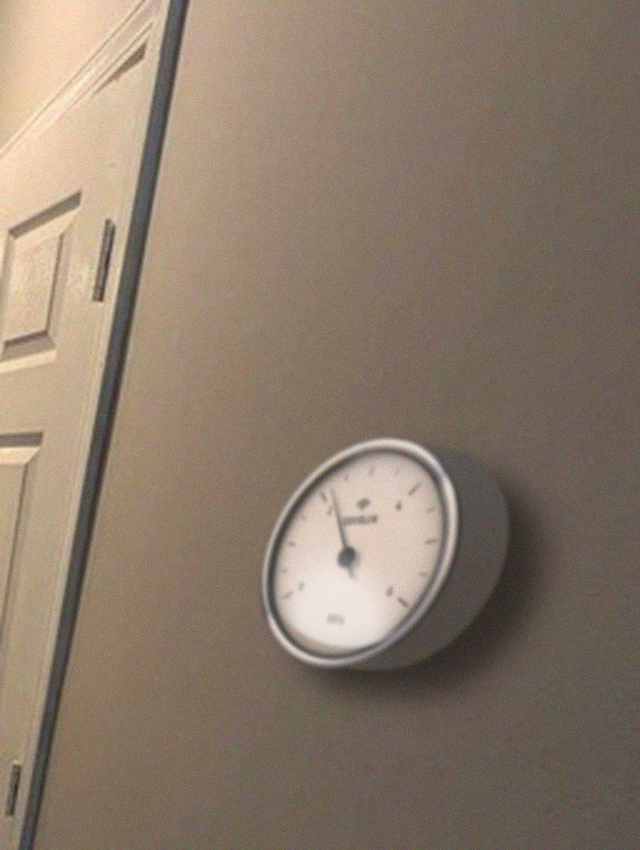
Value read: value=2.25 unit=MPa
